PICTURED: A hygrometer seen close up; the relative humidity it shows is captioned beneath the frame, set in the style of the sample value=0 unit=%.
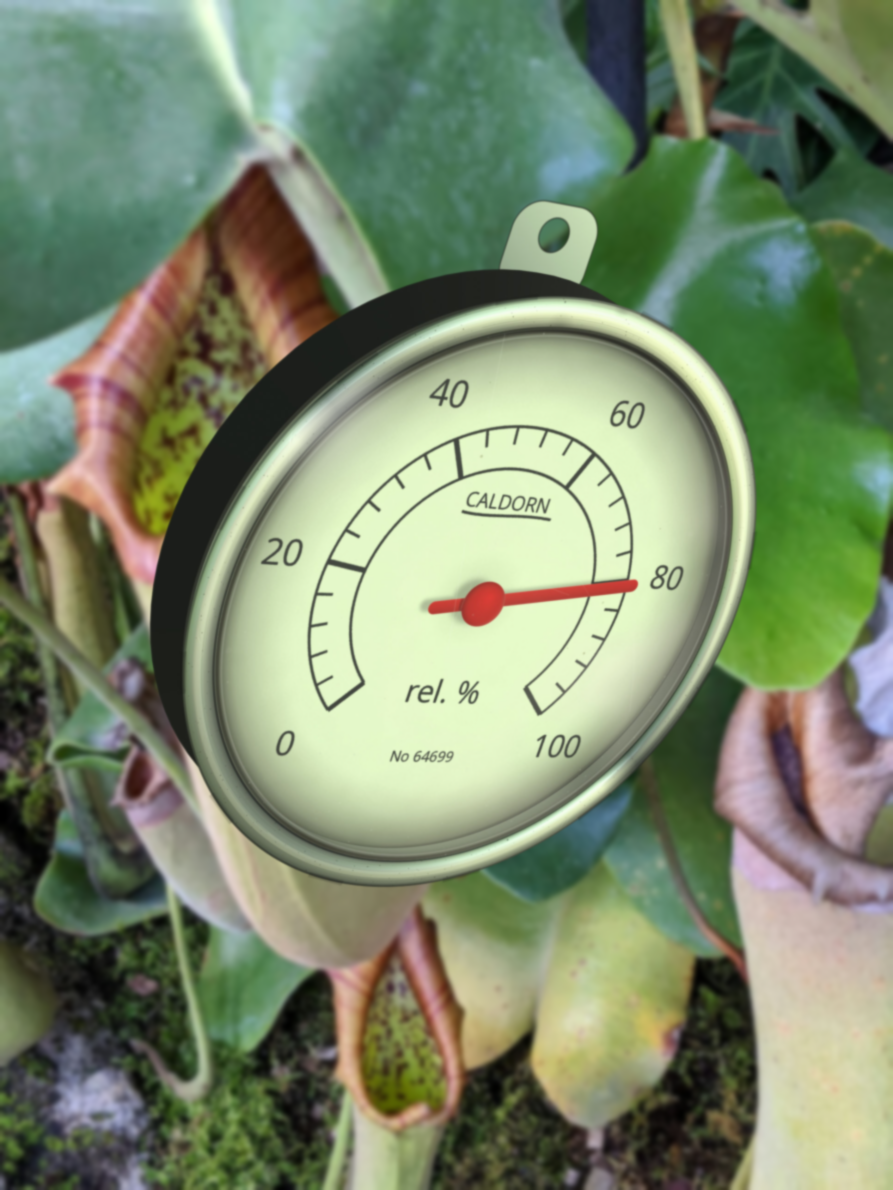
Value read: value=80 unit=%
